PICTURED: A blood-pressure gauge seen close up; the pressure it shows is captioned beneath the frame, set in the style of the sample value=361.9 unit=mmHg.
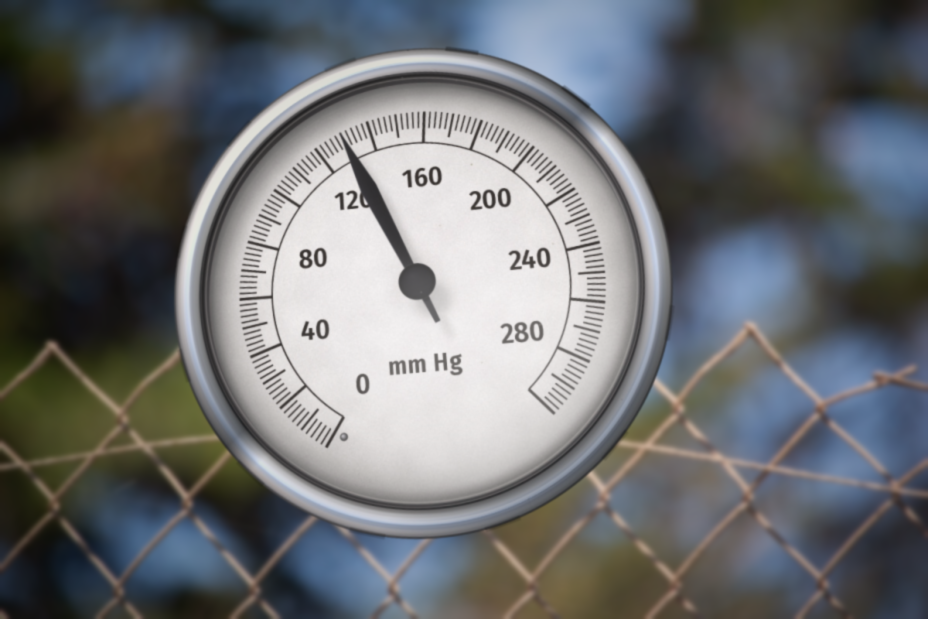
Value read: value=130 unit=mmHg
